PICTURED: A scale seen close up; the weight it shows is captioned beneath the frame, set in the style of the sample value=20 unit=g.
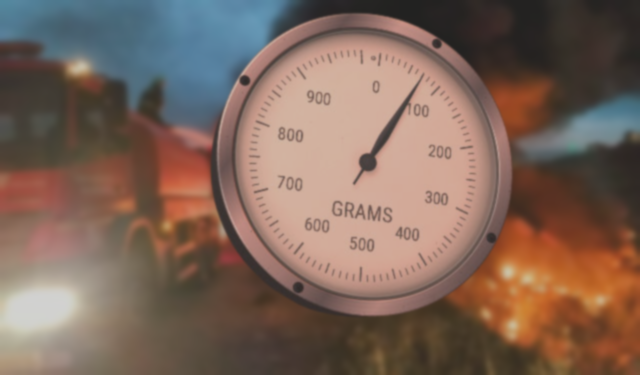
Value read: value=70 unit=g
